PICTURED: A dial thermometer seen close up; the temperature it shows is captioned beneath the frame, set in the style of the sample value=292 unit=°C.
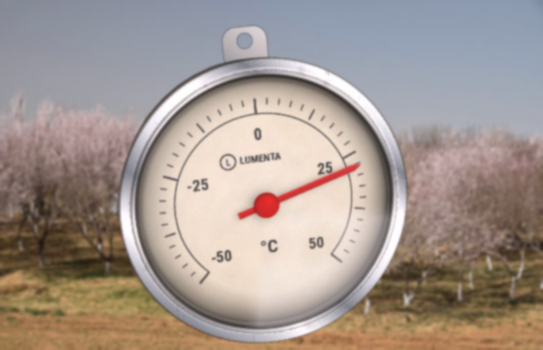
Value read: value=27.5 unit=°C
